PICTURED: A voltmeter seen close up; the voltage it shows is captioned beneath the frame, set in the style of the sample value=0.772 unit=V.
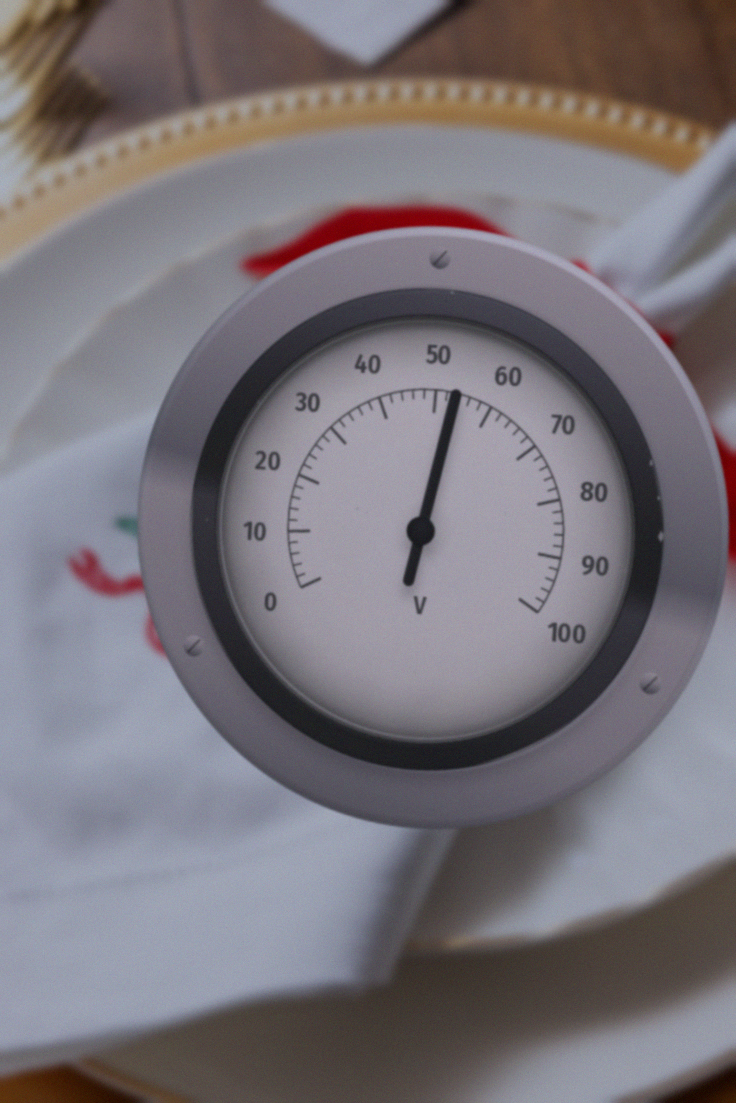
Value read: value=54 unit=V
